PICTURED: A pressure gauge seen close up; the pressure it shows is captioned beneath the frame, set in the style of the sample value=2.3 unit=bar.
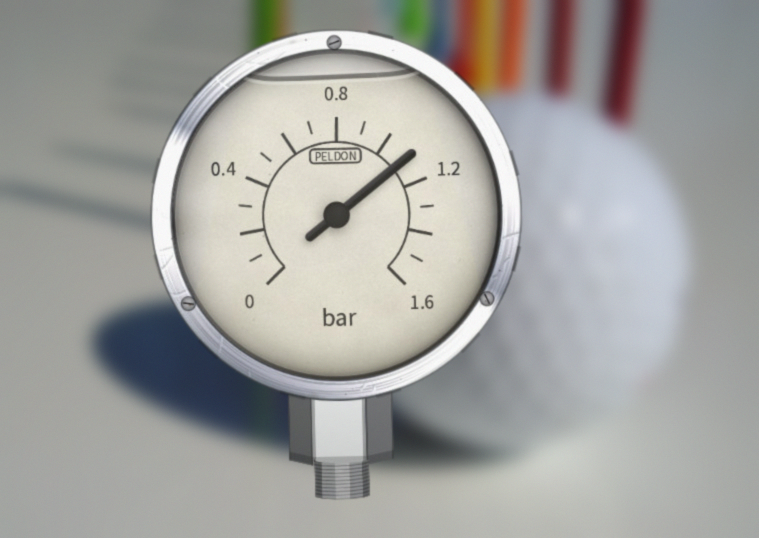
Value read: value=1.1 unit=bar
